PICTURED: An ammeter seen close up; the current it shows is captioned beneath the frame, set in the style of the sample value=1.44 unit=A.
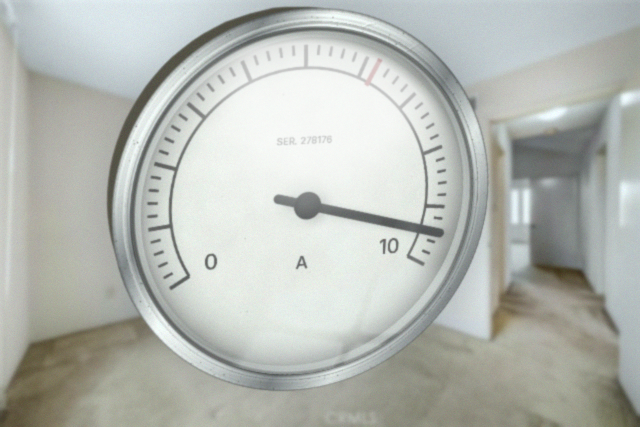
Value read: value=9.4 unit=A
